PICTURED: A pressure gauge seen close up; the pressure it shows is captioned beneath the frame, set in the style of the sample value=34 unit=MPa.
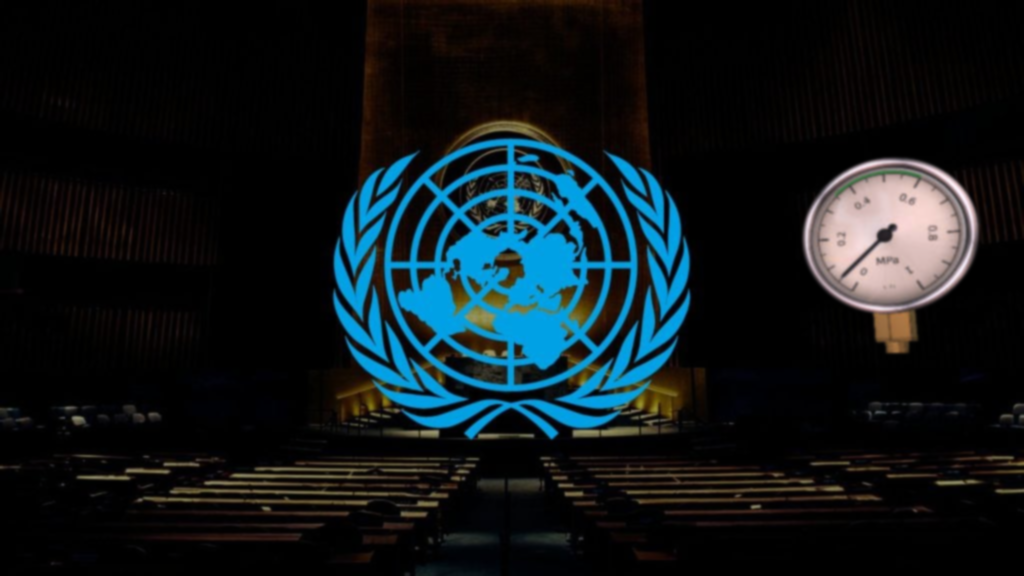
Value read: value=0.05 unit=MPa
